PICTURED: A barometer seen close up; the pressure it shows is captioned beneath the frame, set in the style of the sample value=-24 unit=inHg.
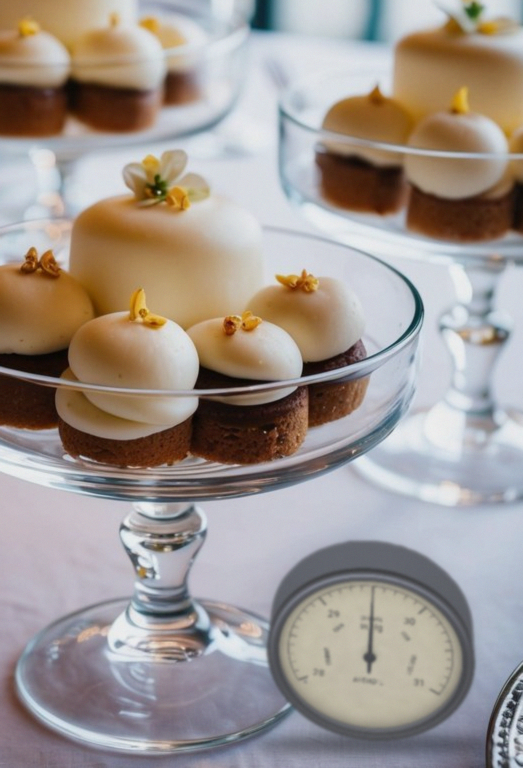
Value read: value=29.5 unit=inHg
